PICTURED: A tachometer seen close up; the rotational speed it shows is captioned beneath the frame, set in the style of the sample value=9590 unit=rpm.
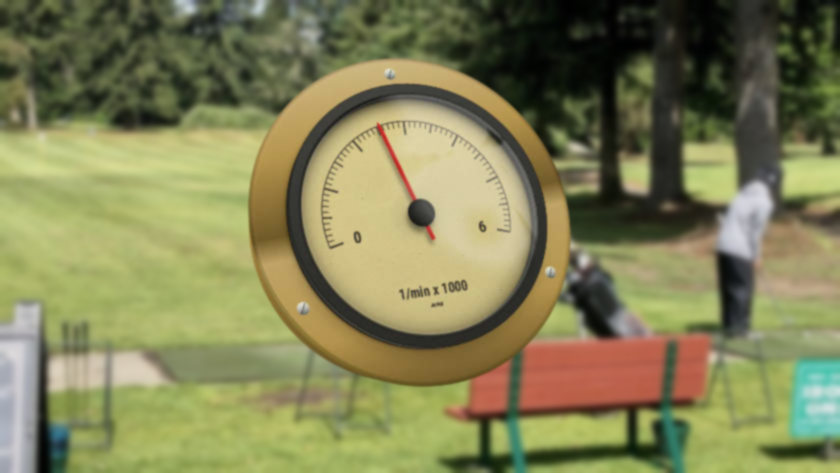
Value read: value=2500 unit=rpm
